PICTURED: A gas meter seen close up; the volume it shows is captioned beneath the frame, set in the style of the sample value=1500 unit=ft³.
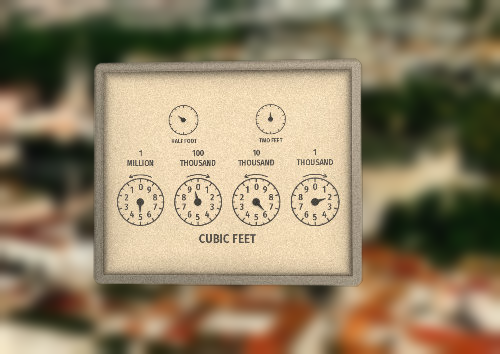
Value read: value=496200 unit=ft³
